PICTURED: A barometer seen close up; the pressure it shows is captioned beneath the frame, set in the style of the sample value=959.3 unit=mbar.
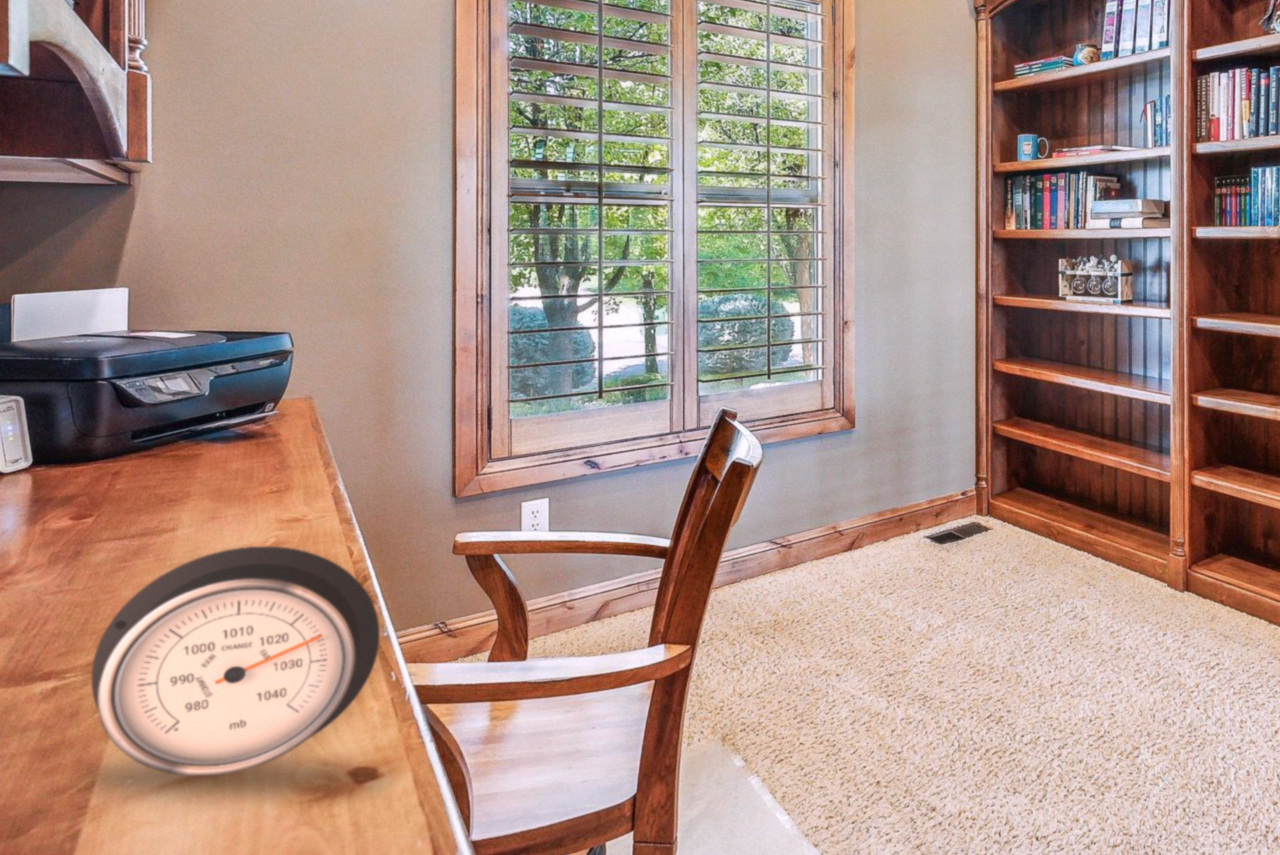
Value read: value=1025 unit=mbar
